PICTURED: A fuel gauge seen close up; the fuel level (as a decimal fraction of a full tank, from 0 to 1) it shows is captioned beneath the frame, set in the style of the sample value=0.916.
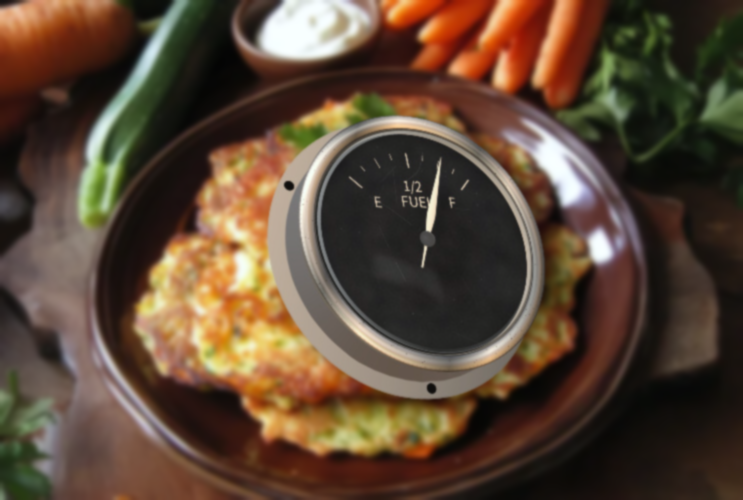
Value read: value=0.75
